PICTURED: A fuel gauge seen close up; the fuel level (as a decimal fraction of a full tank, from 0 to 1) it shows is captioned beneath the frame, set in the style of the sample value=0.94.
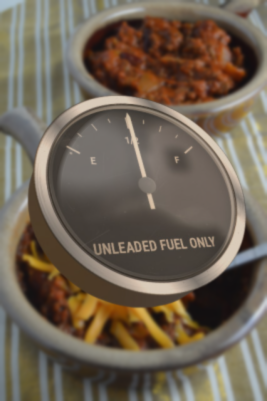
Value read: value=0.5
